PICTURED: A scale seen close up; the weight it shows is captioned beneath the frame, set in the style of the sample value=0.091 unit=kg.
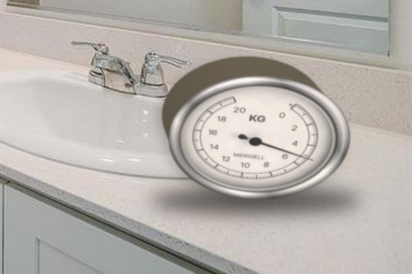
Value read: value=5 unit=kg
